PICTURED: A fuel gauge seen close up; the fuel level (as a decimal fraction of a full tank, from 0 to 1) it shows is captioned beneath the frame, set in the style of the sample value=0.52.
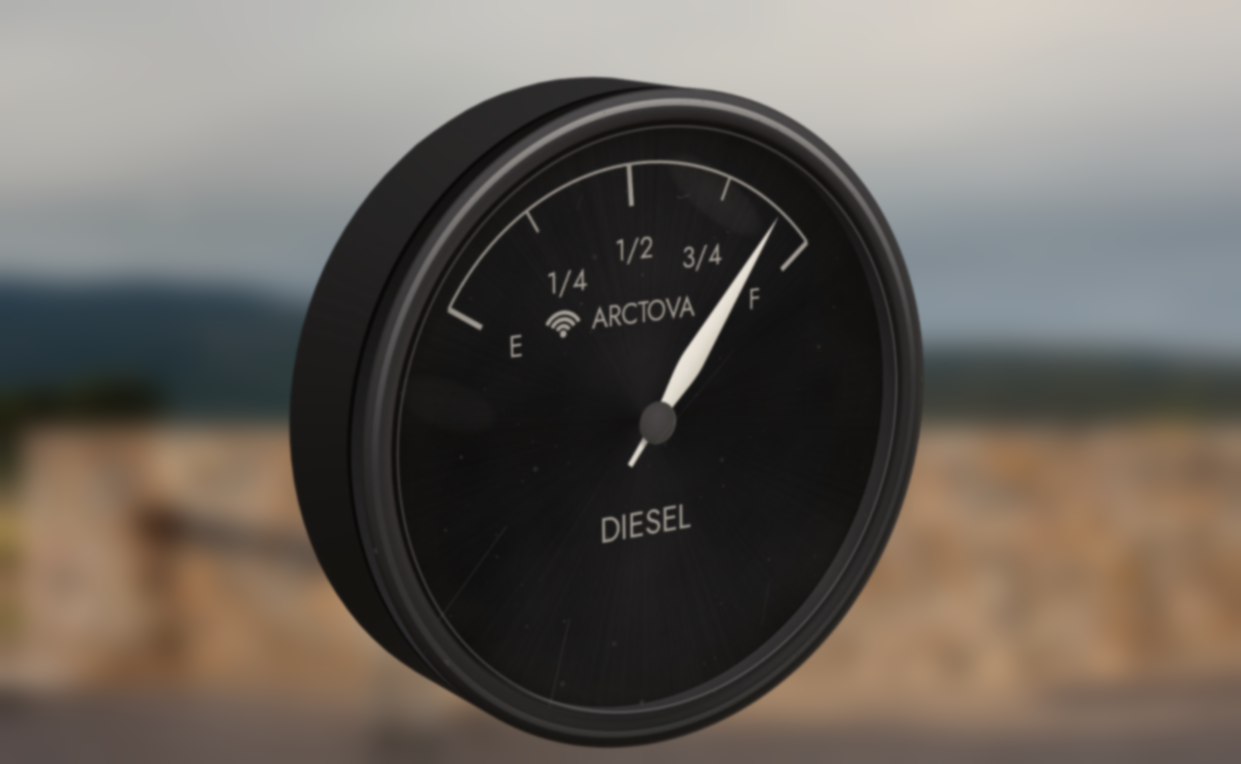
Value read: value=0.875
